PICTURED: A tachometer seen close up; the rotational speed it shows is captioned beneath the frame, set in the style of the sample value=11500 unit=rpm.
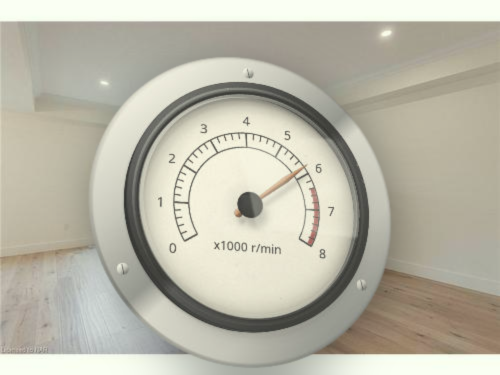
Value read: value=5800 unit=rpm
